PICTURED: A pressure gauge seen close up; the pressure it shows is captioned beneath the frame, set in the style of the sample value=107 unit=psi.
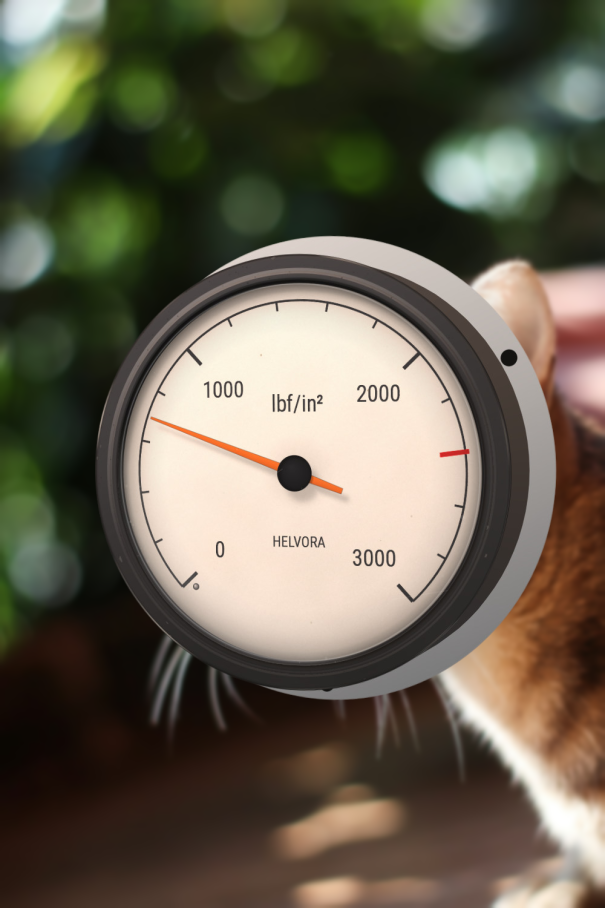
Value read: value=700 unit=psi
